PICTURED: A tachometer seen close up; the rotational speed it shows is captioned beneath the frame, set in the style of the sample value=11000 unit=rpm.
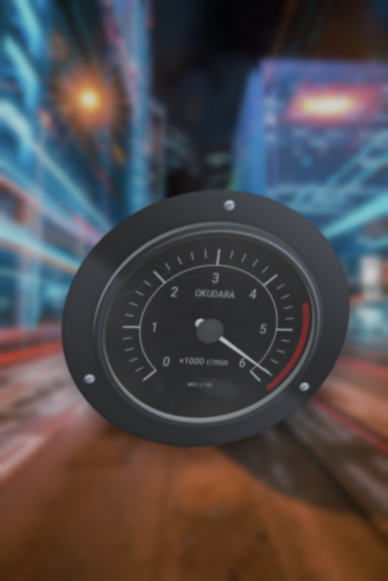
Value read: value=5800 unit=rpm
